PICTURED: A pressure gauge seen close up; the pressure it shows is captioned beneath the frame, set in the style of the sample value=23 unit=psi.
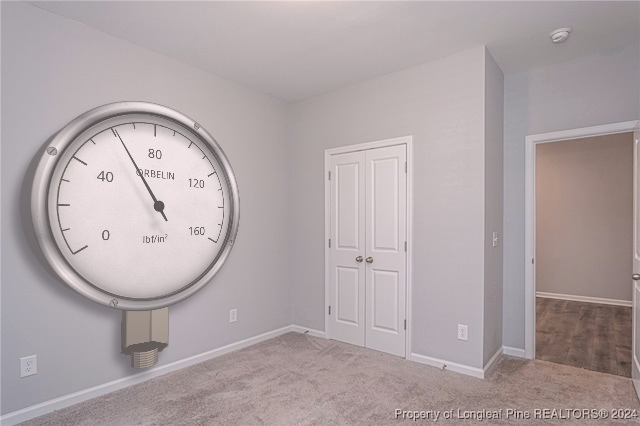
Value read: value=60 unit=psi
